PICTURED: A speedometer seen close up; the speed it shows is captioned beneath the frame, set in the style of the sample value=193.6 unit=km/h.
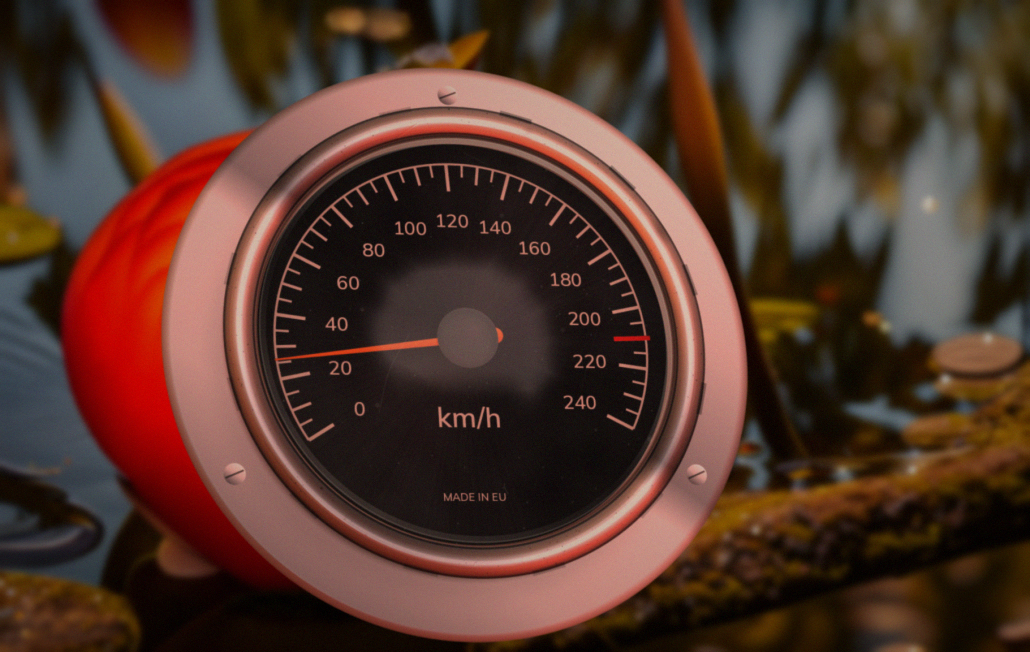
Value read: value=25 unit=km/h
